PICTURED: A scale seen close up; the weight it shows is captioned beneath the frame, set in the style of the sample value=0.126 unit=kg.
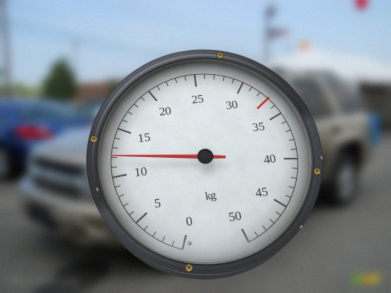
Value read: value=12 unit=kg
